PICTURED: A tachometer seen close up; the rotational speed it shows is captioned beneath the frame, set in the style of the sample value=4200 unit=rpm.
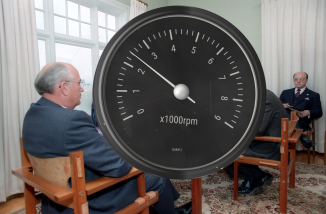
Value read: value=2400 unit=rpm
